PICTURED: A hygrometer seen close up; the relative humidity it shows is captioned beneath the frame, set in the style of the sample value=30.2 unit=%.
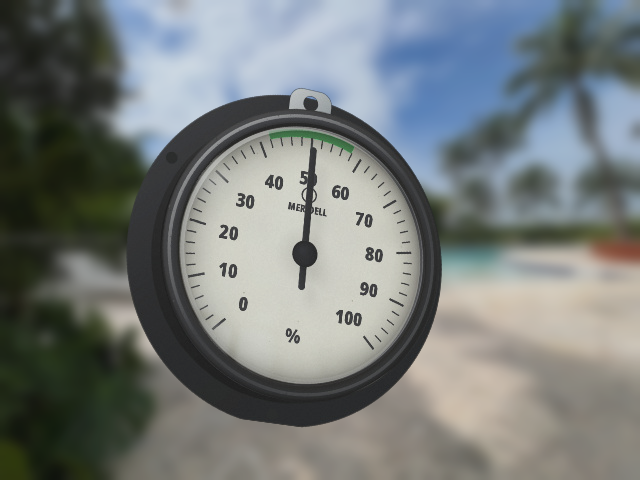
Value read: value=50 unit=%
